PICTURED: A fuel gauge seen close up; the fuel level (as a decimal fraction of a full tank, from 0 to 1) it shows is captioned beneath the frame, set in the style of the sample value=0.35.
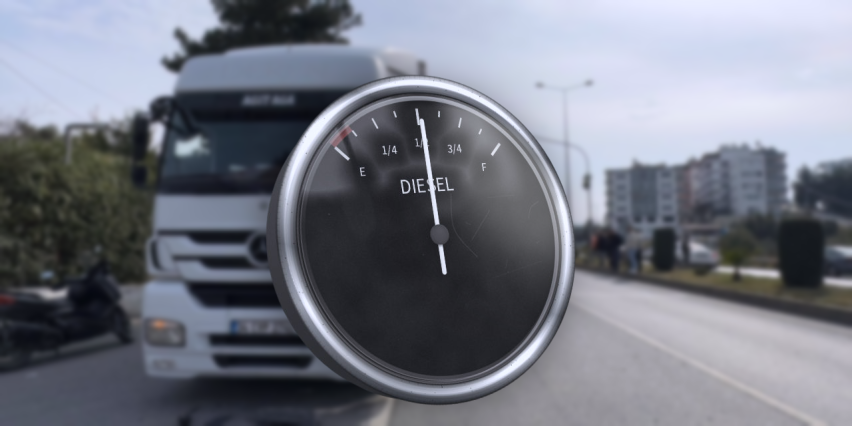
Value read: value=0.5
